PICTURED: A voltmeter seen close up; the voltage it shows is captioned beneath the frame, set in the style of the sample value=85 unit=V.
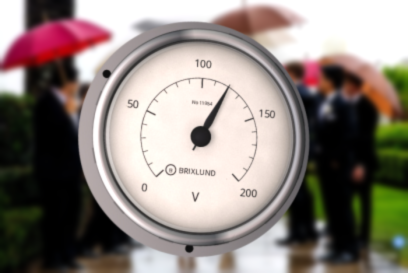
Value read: value=120 unit=V
